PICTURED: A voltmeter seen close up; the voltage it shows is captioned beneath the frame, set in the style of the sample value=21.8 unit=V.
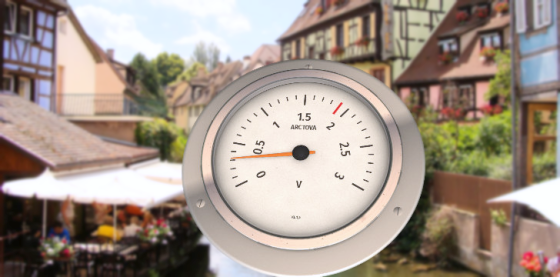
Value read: value=0.3 unit=V
